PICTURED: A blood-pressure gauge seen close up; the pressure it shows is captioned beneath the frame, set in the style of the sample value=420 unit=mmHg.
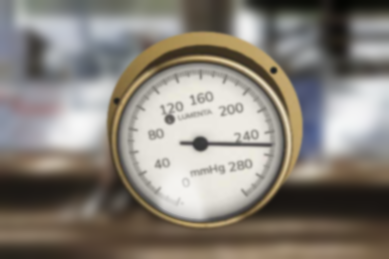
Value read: value=250 unit=mmHg
